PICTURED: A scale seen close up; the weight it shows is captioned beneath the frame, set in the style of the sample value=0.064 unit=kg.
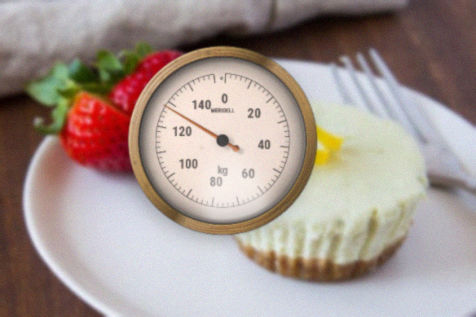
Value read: value=128 unit=kg
